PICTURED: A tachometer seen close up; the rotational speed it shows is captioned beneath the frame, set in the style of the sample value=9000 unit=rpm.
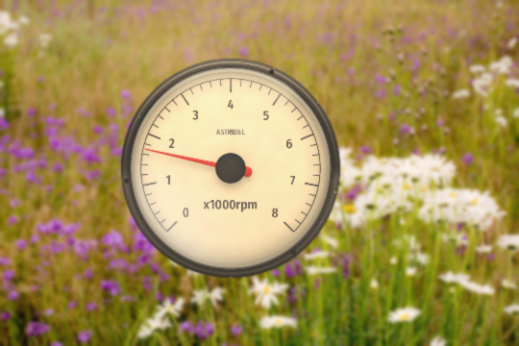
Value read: value=1700 unit=rpm
